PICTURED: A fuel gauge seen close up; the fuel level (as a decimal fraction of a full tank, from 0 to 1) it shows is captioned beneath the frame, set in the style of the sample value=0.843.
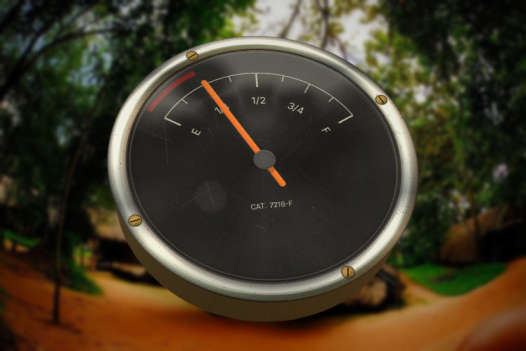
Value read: value=0.25
